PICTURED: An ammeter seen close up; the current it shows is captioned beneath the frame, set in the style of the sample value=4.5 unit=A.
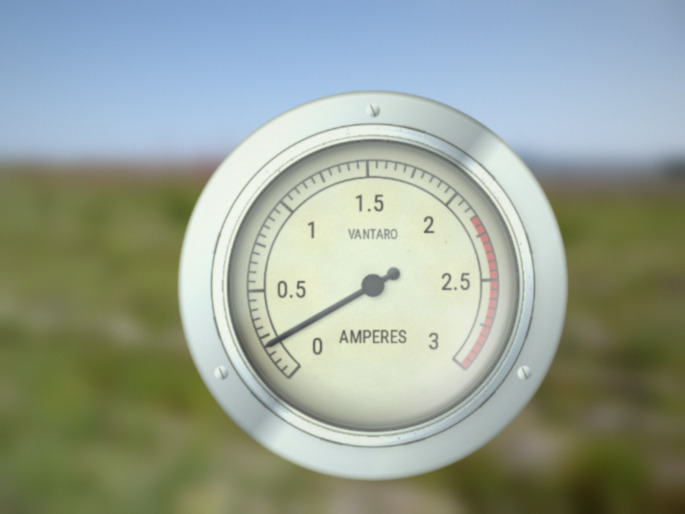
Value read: value=0.2 unit=A
